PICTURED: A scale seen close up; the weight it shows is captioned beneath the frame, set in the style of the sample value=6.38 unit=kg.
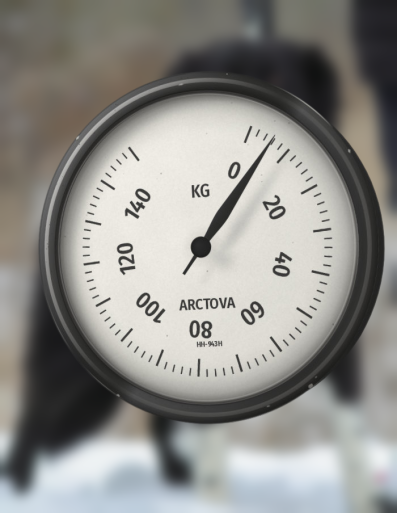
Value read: value=6 unit=kg
